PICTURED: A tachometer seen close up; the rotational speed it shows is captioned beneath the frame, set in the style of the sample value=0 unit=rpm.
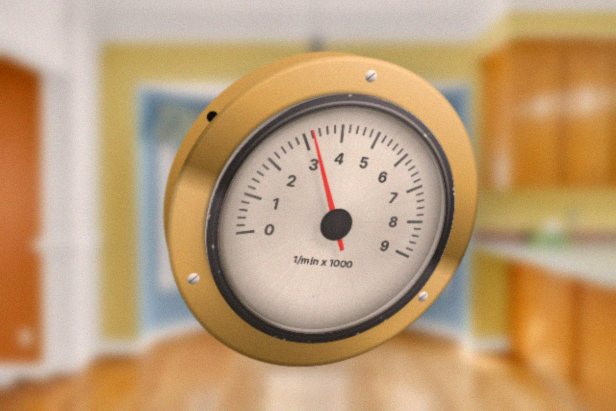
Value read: value=3200 unit=rpm
